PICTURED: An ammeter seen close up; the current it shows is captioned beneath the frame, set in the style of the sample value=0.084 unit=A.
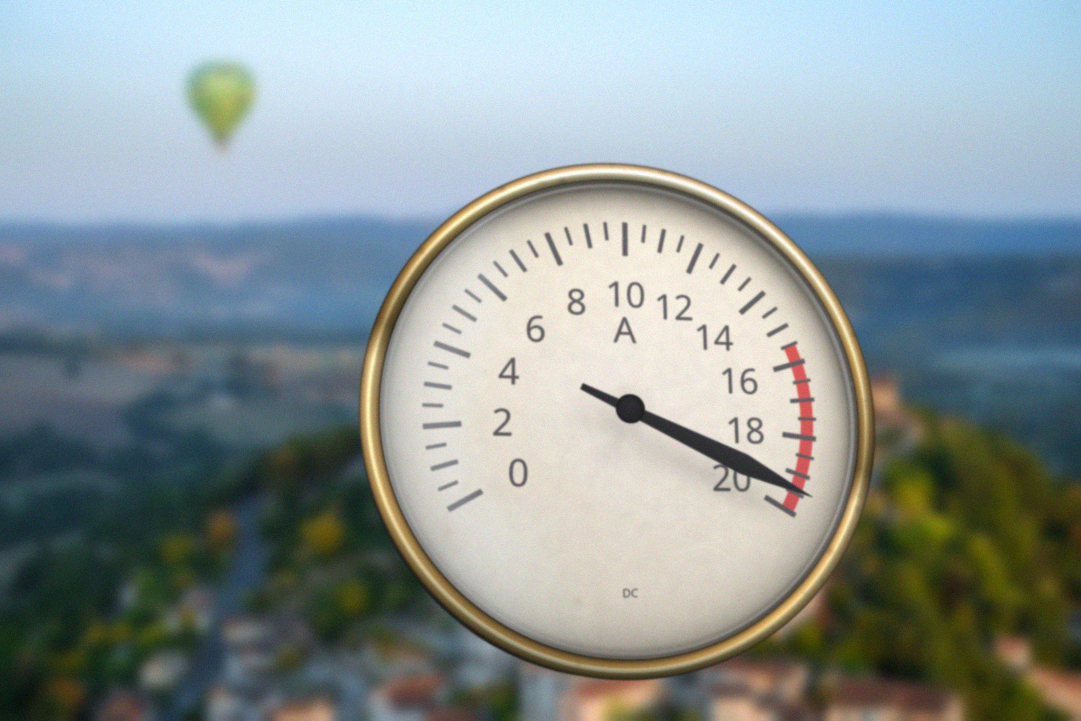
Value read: value=19.5 unit=A
